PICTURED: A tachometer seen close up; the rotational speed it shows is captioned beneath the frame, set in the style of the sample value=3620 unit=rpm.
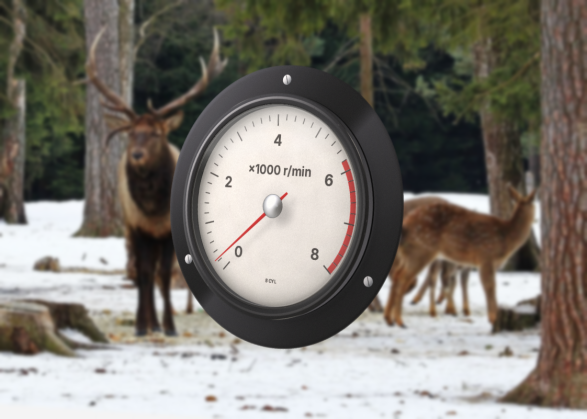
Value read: value=200 unit=rpm
